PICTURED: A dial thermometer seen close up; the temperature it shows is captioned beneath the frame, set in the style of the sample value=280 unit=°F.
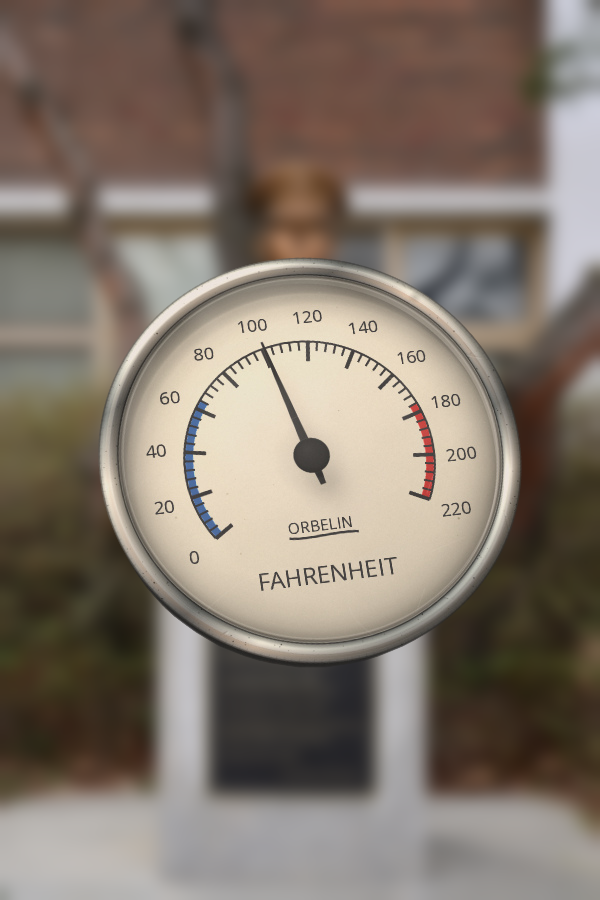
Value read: value=100 unit=°F
